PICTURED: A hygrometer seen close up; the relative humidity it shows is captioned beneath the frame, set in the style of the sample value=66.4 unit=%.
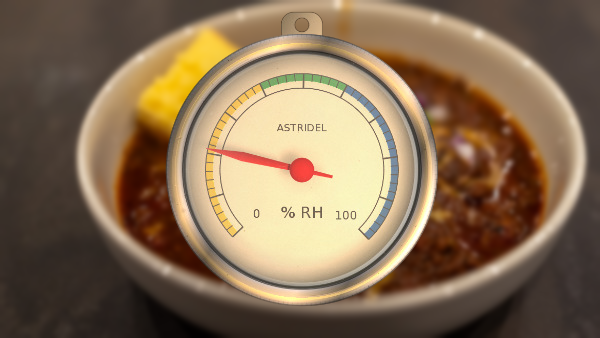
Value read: value=21 unit=%
